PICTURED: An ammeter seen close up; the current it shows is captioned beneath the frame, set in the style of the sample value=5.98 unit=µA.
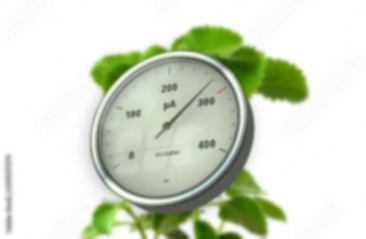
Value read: value=280 unit=µA
